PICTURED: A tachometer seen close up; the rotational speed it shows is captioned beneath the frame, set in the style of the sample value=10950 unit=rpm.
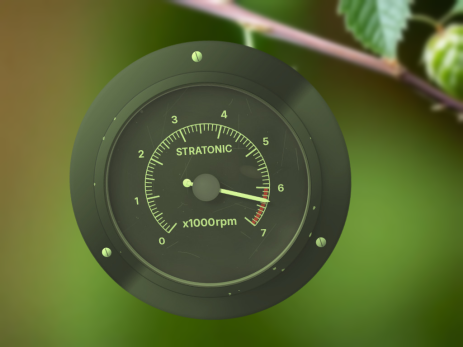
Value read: value=6300 unit=rpm
